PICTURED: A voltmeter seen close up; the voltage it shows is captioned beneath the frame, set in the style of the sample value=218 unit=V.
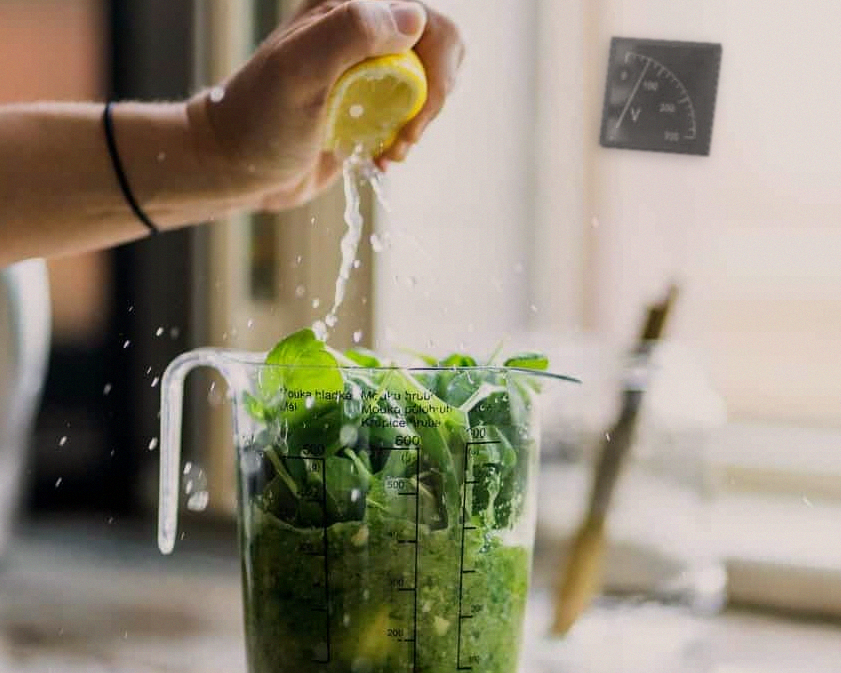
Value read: value=60 unit=V
